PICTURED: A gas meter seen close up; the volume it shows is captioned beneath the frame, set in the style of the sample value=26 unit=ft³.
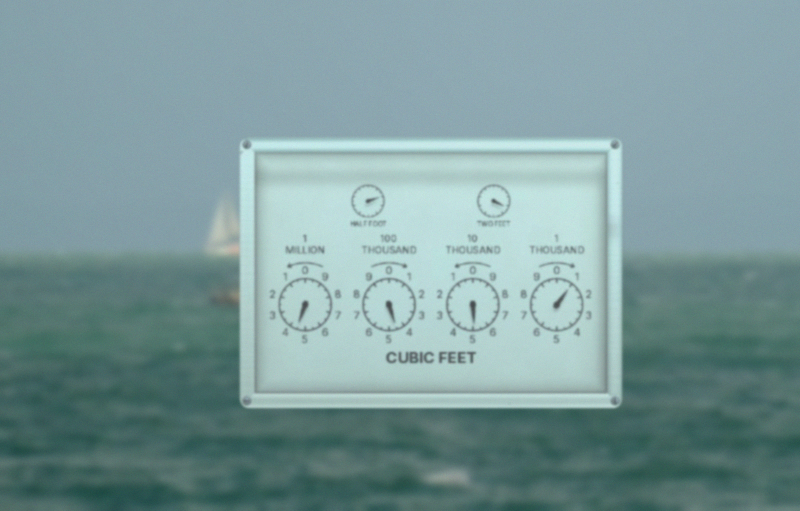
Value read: value=445100 unit=ft³
